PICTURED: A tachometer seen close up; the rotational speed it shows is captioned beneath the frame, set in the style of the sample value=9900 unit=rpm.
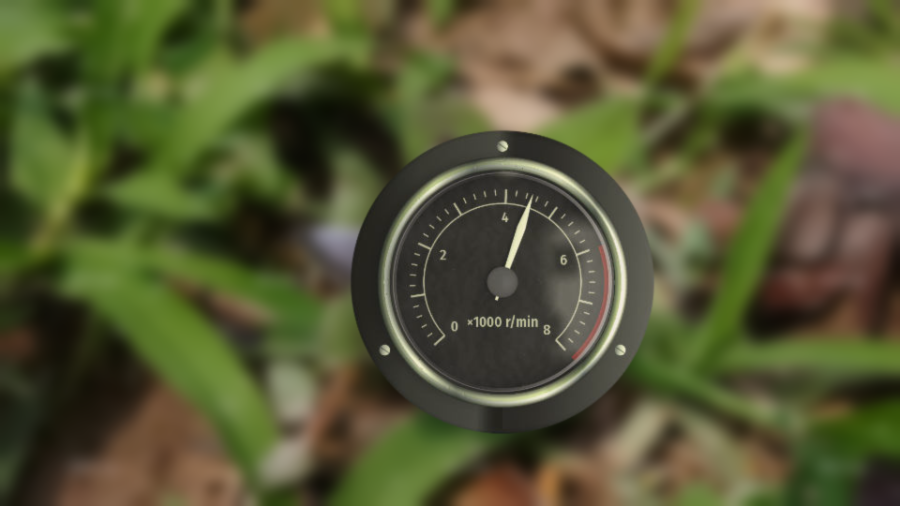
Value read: value=4500 unit=rpm
